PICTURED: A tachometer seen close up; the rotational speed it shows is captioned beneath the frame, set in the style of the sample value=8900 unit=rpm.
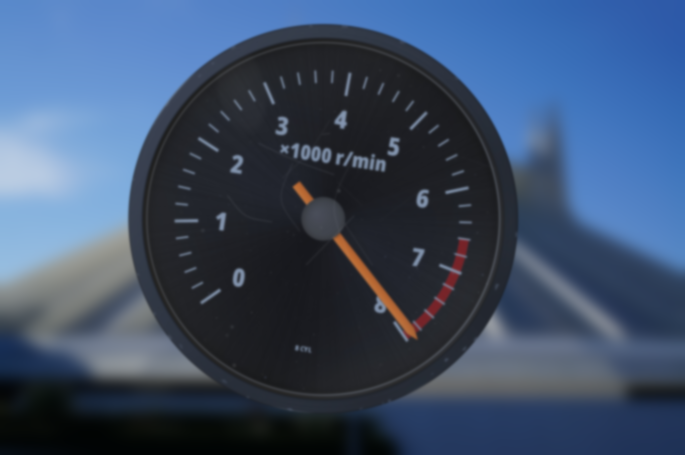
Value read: value=7900 unit=rpm
